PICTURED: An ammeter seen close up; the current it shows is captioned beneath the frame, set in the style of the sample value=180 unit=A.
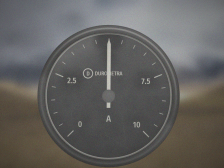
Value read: value=5 unit=A
